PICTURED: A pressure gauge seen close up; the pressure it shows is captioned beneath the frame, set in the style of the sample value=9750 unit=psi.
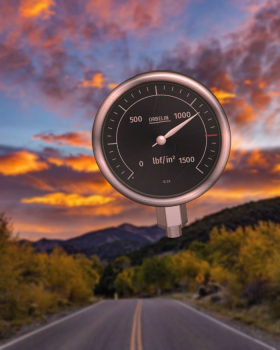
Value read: value=1075 unit=psi
